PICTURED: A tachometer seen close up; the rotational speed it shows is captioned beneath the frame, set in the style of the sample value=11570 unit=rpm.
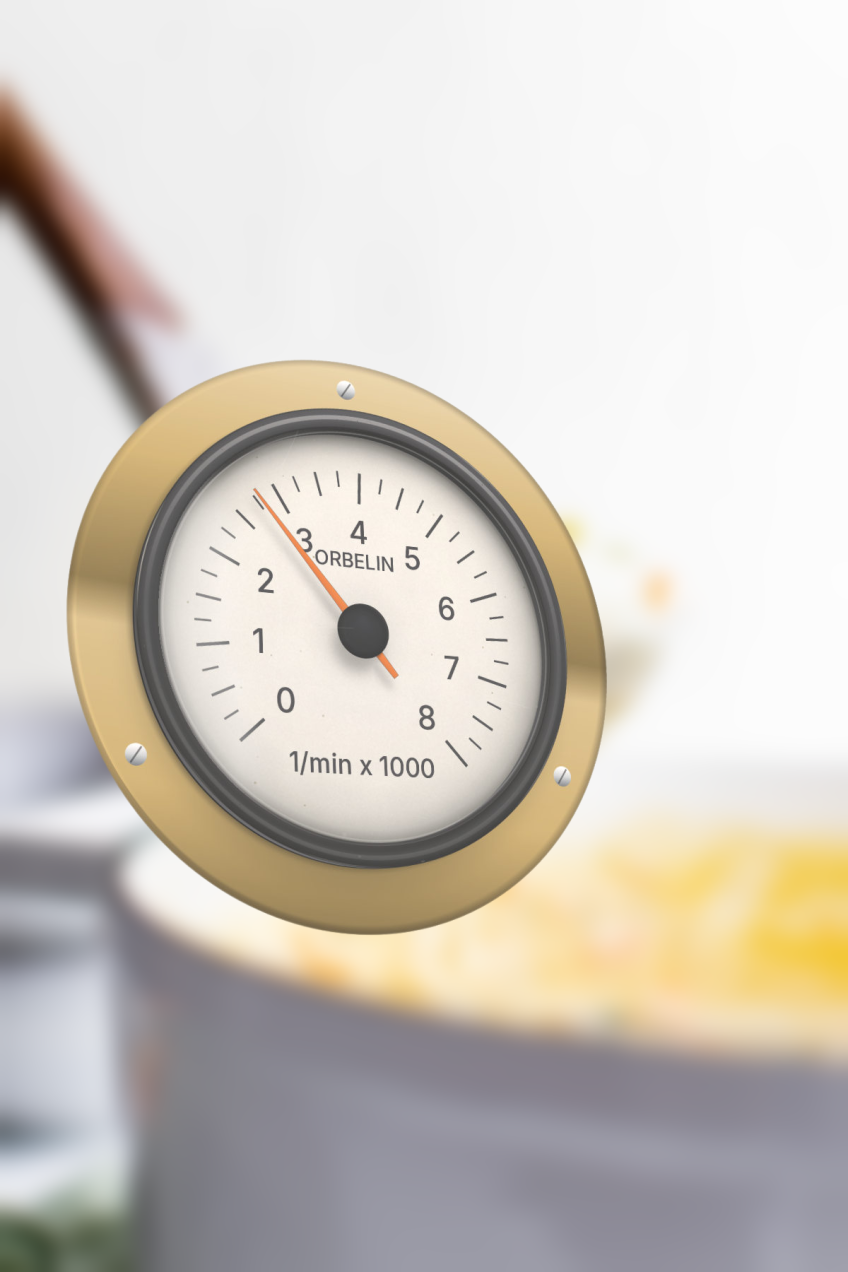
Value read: value=2750 unit=rpm
